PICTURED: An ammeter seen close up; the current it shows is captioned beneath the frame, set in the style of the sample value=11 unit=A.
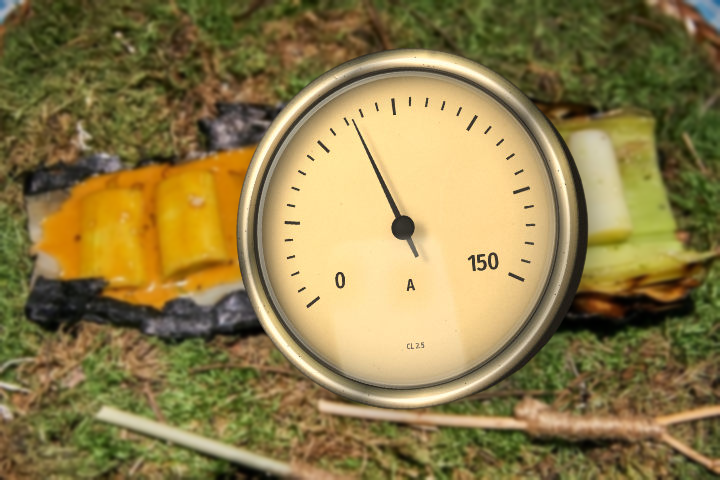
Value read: value=62.5 unit=A
